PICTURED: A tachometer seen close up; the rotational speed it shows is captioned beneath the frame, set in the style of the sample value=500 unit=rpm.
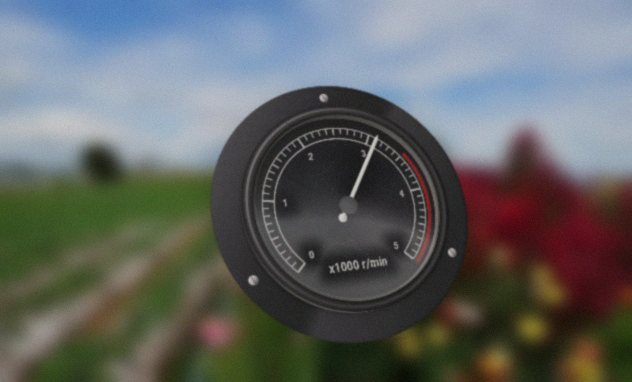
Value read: value=3100 unit=rpm
